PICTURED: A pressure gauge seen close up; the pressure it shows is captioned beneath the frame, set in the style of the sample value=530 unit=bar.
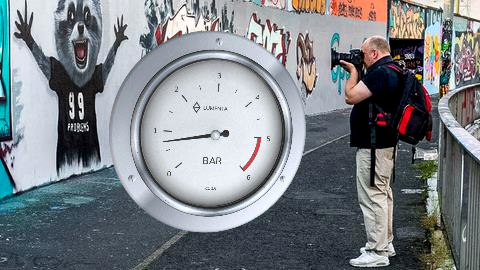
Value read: value=0.75 unit=bar
